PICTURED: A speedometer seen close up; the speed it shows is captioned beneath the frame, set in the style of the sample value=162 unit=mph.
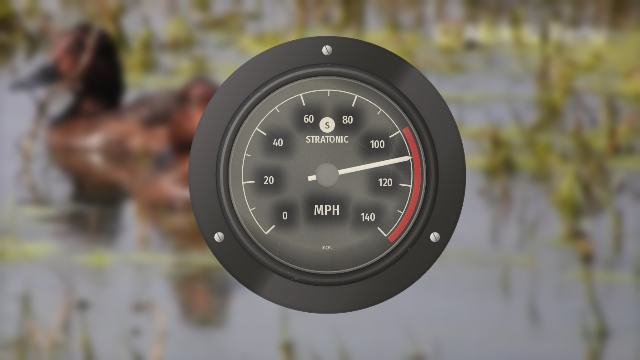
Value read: value=110 unit=mph
